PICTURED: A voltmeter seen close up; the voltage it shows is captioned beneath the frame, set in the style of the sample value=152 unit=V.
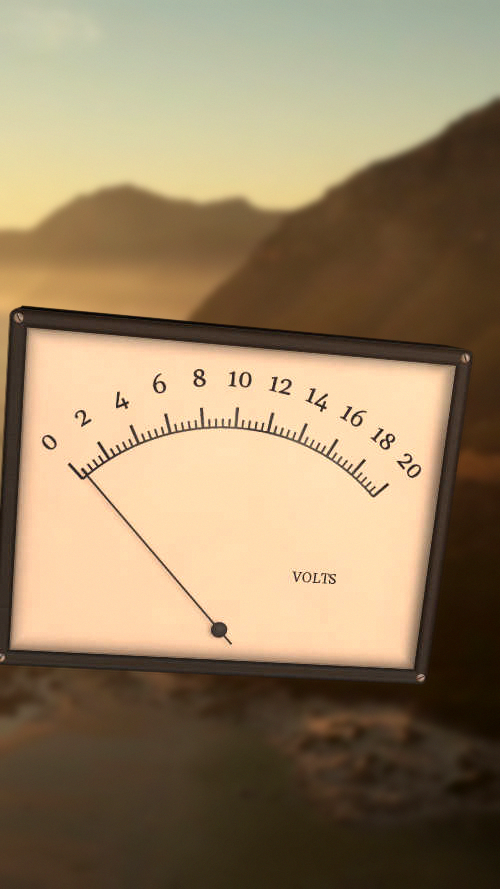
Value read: value=0.4 unit=V
